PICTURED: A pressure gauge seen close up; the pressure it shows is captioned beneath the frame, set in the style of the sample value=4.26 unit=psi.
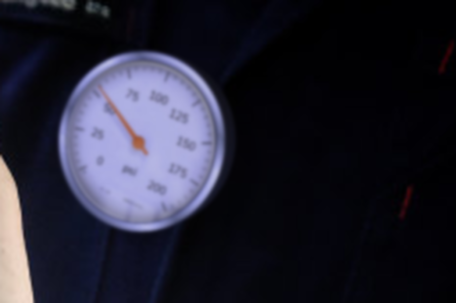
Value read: value=55 unit=psi
